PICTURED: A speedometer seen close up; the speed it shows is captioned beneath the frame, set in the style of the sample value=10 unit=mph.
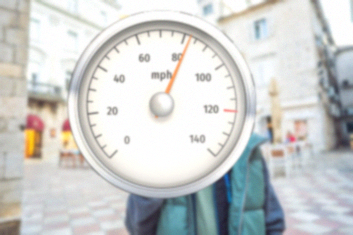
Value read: value=82.5 unit=mph
